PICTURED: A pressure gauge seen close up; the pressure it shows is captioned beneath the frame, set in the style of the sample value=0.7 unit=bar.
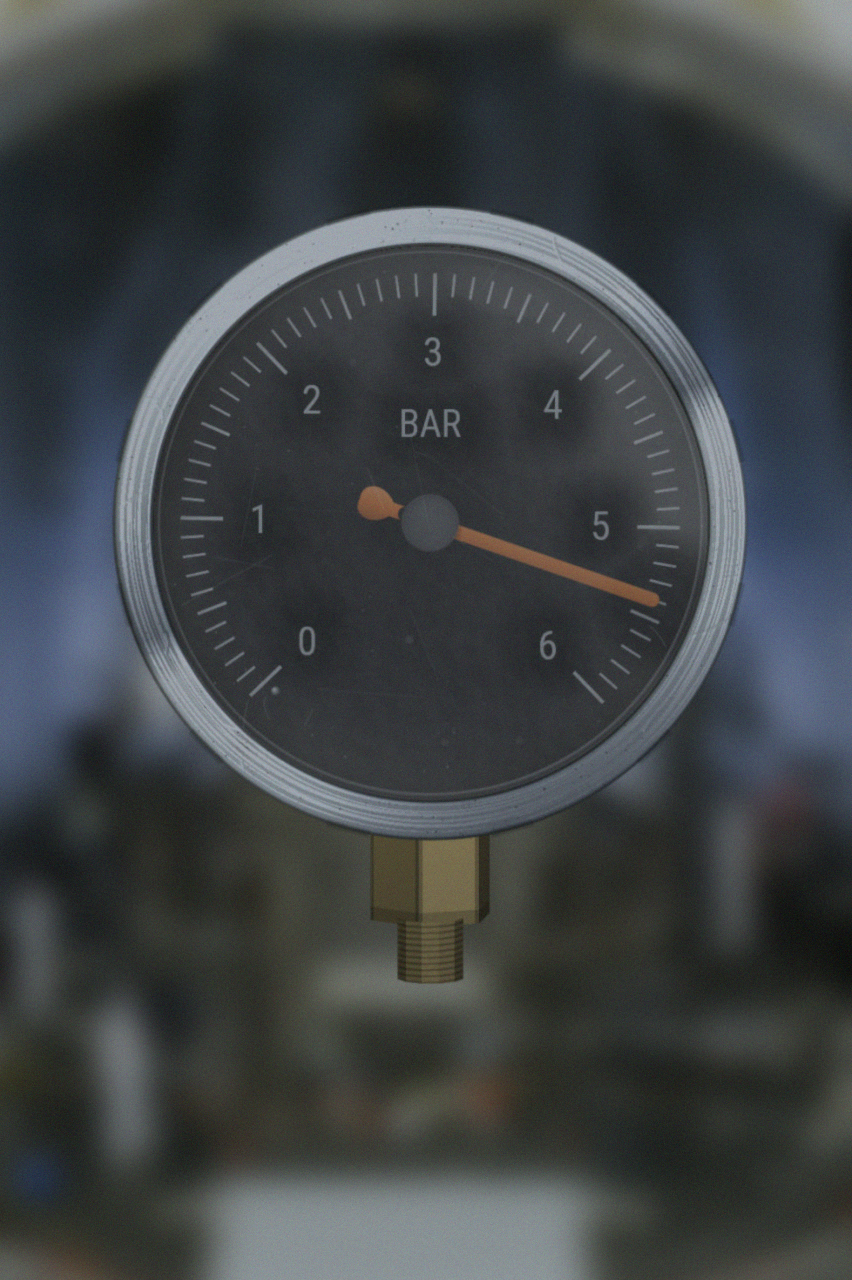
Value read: value=5.4 unit=bar
